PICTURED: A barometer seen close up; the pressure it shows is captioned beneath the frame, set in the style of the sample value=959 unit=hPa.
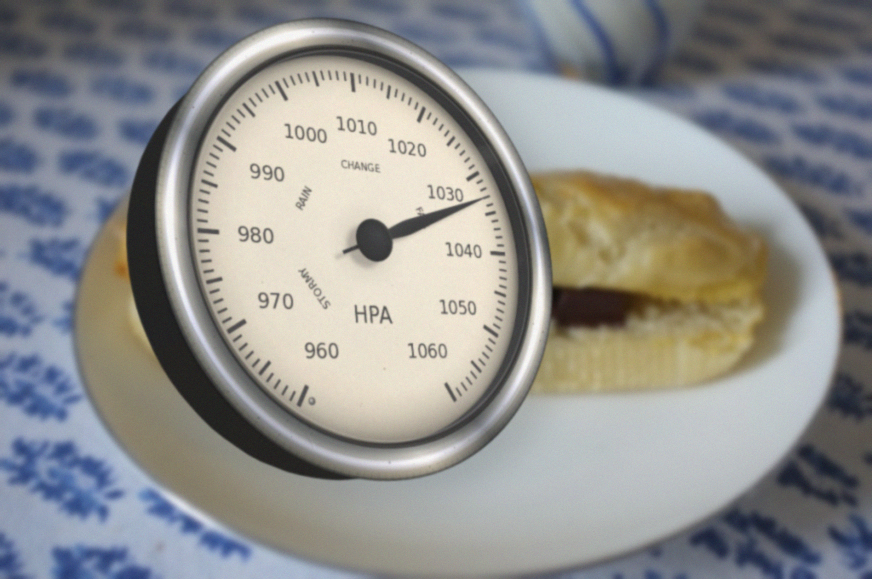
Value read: value=1033 unit=hPa
